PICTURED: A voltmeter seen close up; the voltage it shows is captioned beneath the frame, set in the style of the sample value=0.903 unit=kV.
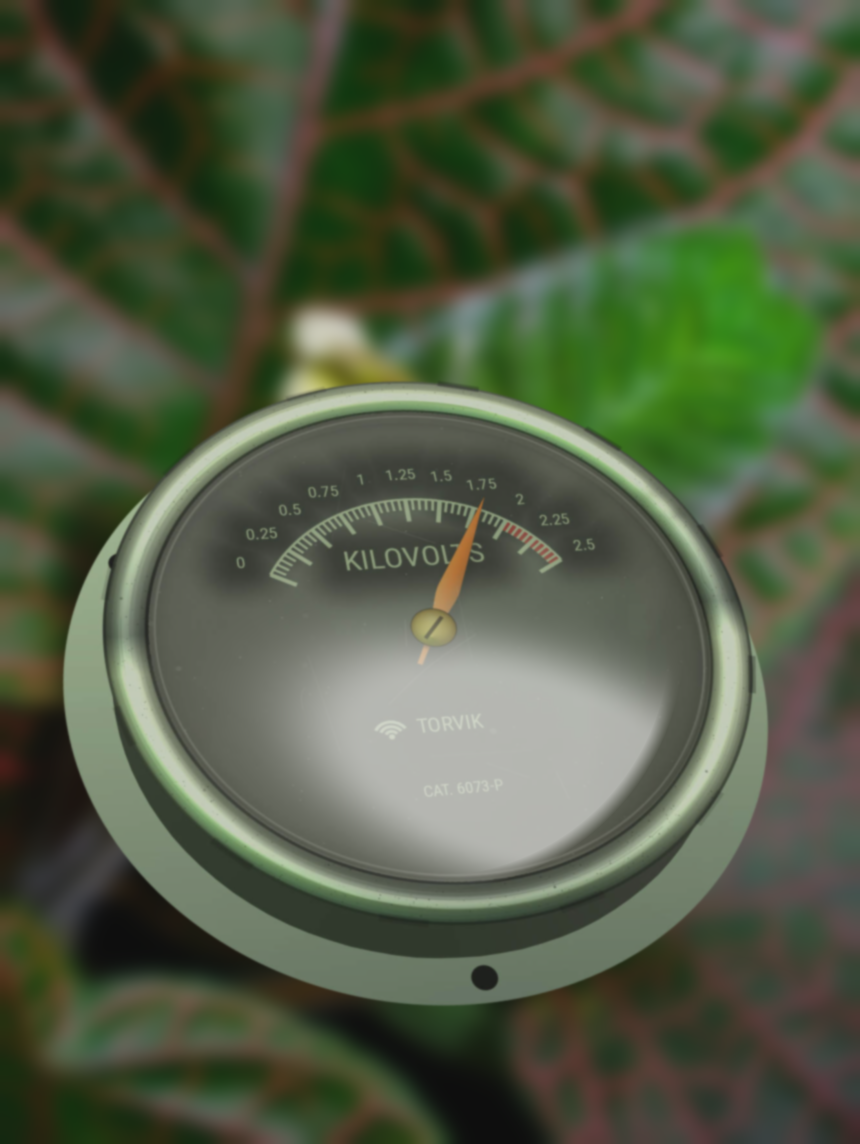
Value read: value=1.8 unit=kV
